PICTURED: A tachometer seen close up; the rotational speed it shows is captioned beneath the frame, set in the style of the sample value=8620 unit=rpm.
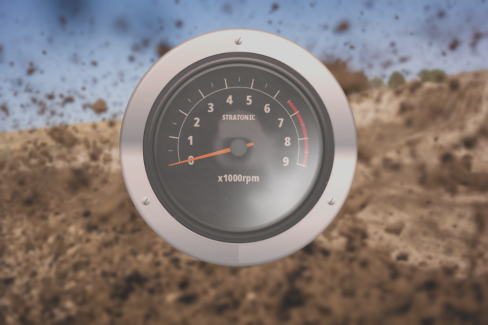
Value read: value=0 unit=rpm
